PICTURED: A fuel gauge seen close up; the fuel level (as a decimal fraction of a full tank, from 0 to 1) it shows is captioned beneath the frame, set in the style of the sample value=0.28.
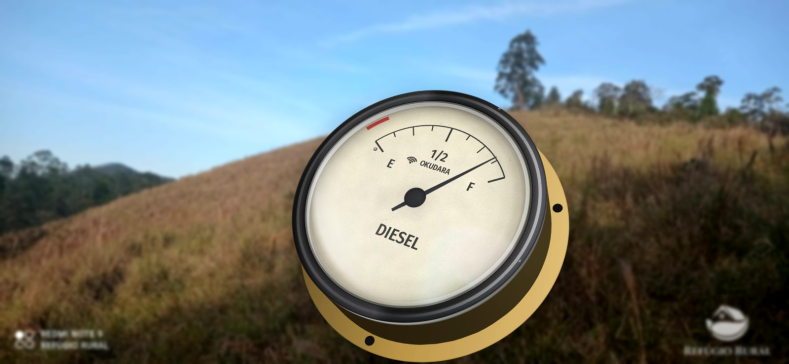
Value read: value=0.875
